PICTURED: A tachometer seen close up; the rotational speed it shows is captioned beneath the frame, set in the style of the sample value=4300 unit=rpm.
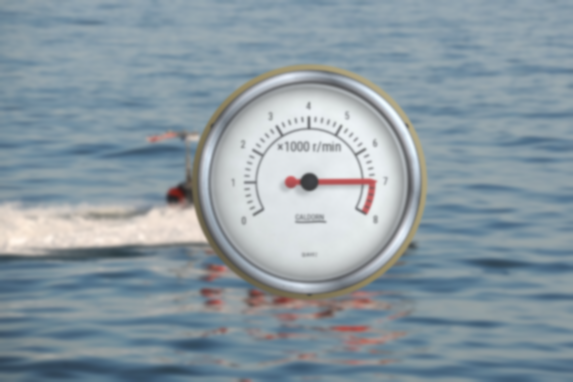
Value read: value=7000 unit=rpm
